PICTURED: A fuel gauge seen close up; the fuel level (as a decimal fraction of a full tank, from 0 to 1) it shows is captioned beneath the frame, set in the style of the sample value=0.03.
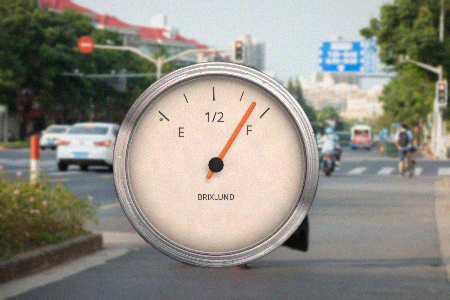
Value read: value=0.875
